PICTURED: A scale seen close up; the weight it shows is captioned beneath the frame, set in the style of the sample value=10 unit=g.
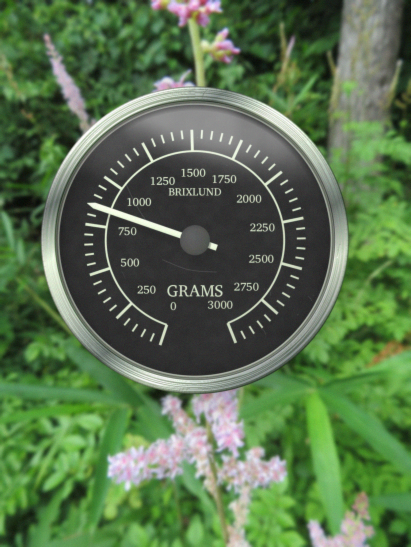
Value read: value=850 unit=g
